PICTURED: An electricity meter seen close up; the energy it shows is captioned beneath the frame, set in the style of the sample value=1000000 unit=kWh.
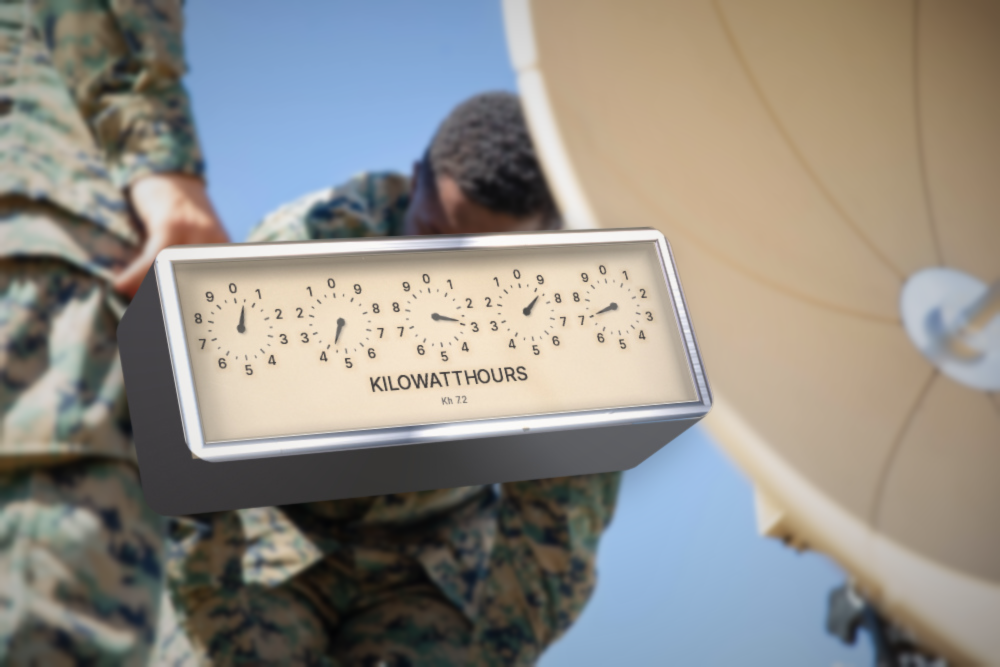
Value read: value=4287 unit=kWh
